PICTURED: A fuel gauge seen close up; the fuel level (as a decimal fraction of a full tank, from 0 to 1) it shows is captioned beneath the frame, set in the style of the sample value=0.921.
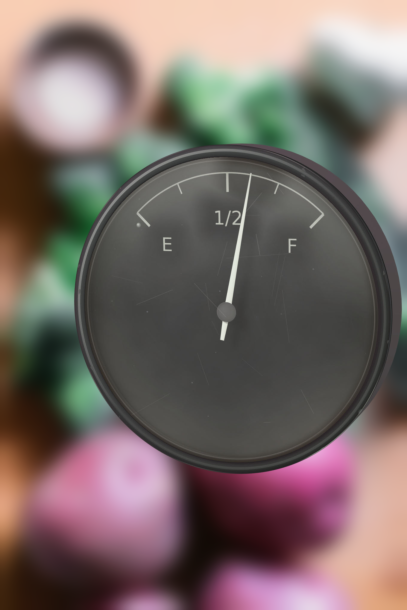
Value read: value=0.625
